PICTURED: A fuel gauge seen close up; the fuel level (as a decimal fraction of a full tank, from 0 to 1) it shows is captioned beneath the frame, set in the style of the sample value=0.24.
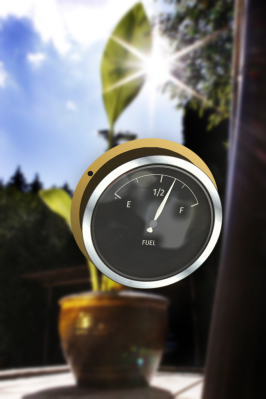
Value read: value=0.625
